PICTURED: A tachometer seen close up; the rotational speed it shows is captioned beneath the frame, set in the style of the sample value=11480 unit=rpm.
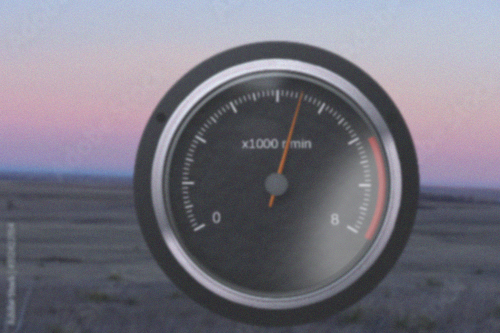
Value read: value=4500 unit=rpm
